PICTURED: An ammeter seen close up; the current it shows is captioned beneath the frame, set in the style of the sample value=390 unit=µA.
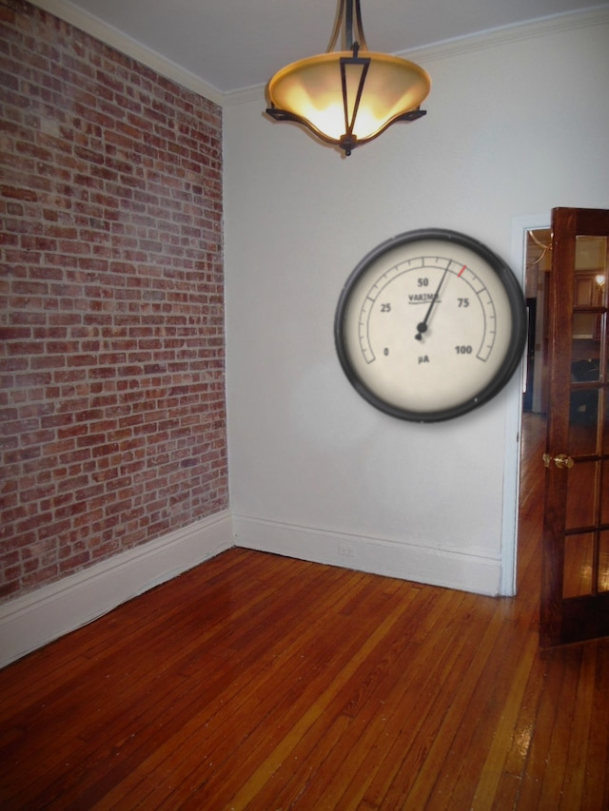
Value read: value=60 unit=µA
